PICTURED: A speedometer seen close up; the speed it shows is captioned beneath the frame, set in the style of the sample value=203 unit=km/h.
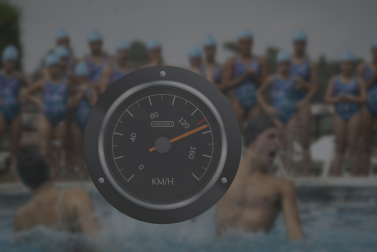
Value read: value=135 unit=km/h
